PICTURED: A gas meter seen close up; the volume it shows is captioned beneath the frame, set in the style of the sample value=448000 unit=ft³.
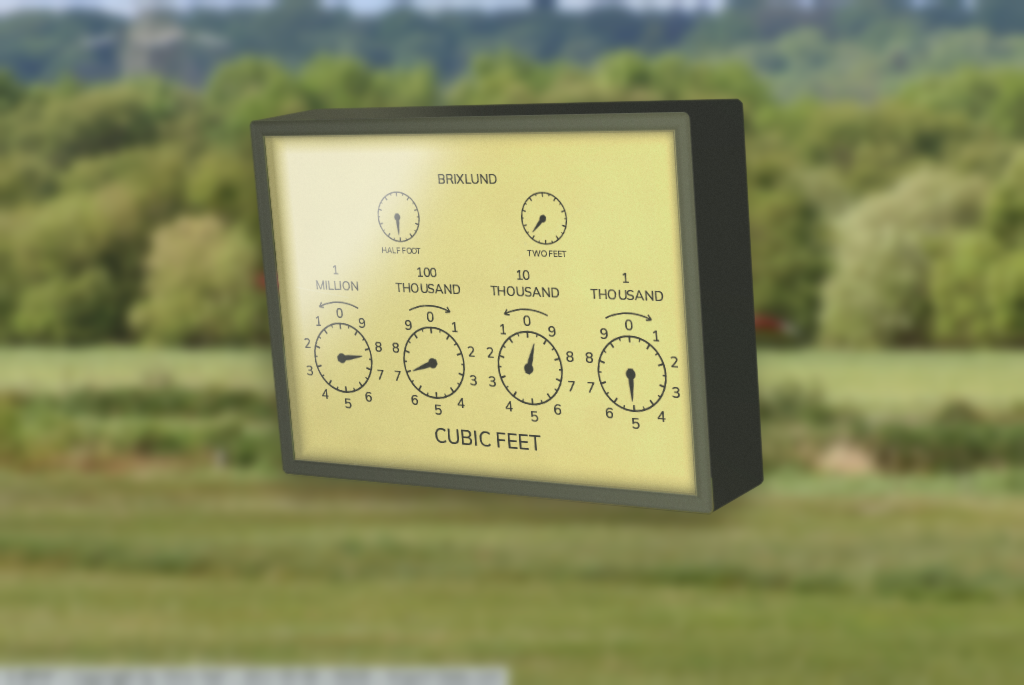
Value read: value=769500 unit=ft³
